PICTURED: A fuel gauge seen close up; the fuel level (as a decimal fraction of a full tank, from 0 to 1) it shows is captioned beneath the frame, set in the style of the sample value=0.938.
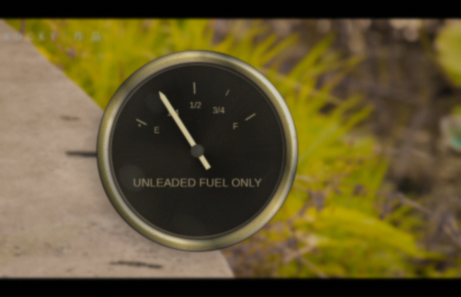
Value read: value=0.25
